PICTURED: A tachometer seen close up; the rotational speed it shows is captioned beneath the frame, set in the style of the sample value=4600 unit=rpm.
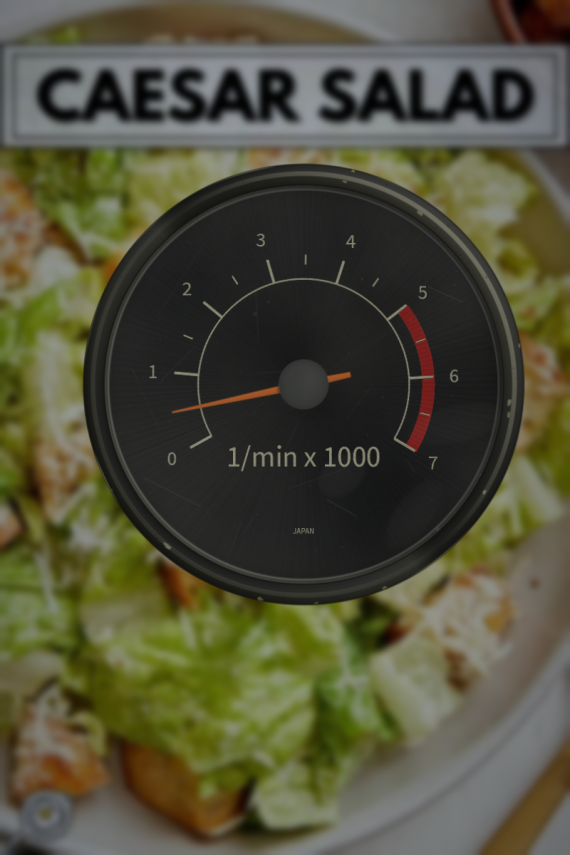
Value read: value=500 unit=rpm
